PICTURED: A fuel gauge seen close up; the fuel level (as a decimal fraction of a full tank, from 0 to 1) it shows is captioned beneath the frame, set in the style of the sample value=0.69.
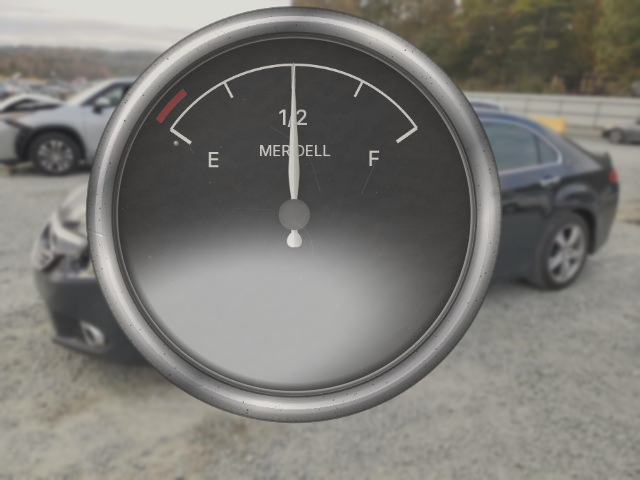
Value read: value=0.5
